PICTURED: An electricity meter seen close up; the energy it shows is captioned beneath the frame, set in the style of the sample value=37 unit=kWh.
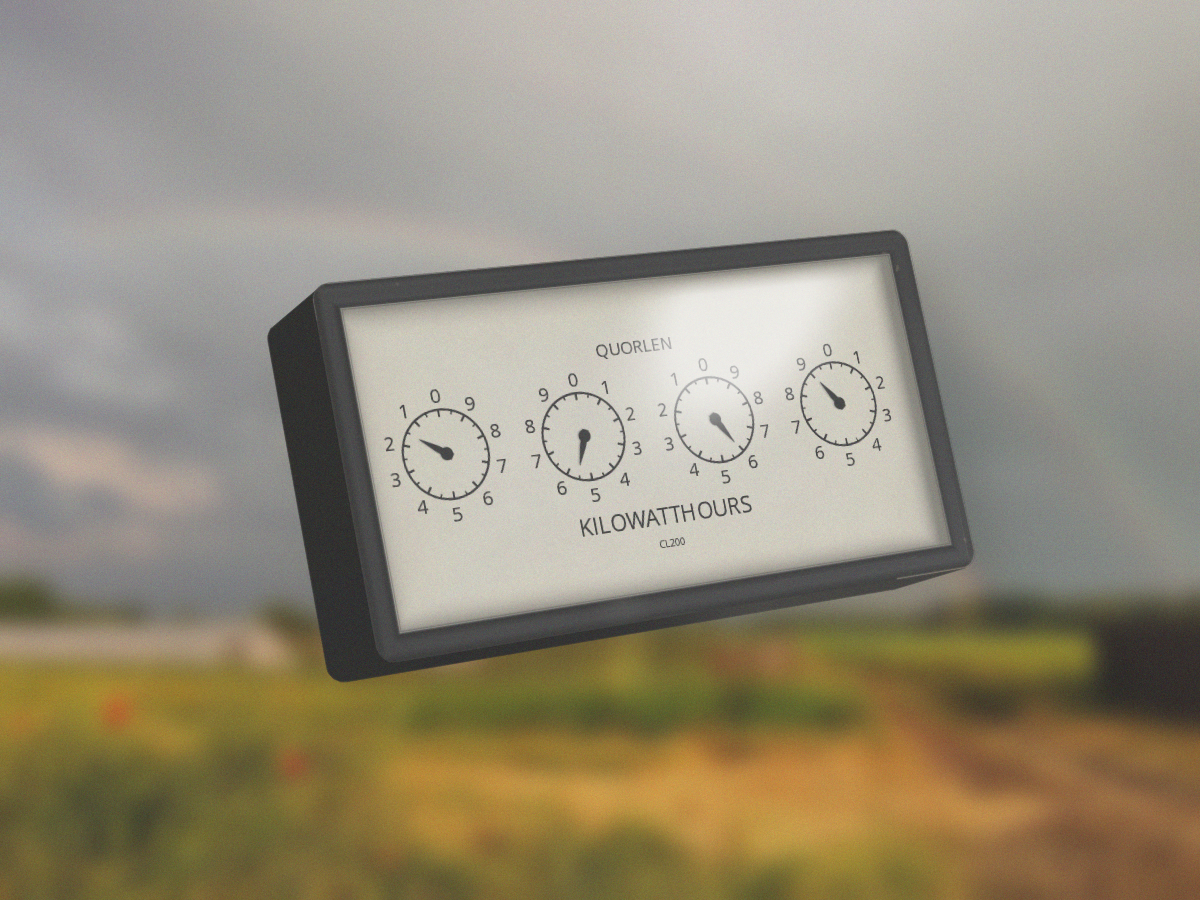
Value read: value=1559 unit=kWh
